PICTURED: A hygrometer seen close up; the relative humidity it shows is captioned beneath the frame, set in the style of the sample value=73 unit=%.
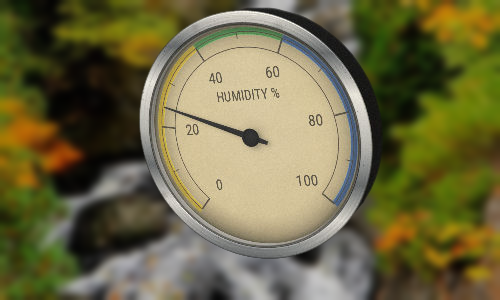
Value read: value=25 unit=%
